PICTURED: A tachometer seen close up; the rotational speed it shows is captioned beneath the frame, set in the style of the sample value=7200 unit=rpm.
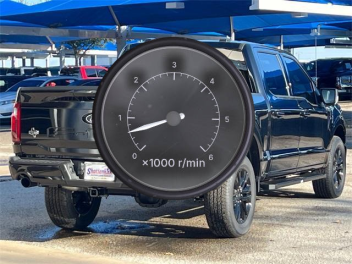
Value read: value=600 unit=rpm
